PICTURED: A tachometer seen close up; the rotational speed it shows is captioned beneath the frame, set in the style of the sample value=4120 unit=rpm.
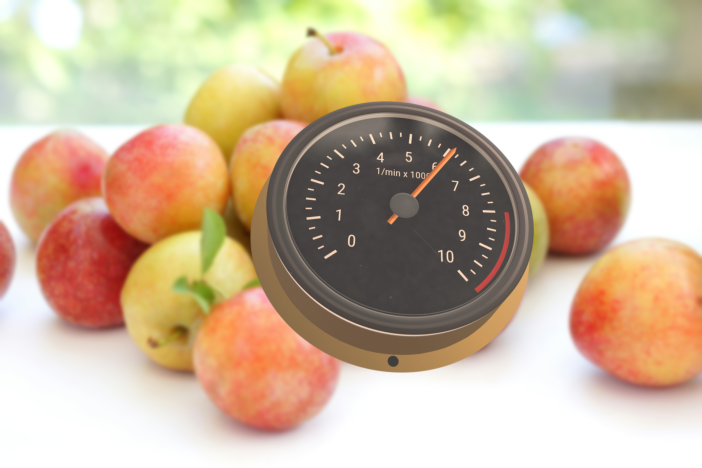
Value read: value=6125 unit=rpm
